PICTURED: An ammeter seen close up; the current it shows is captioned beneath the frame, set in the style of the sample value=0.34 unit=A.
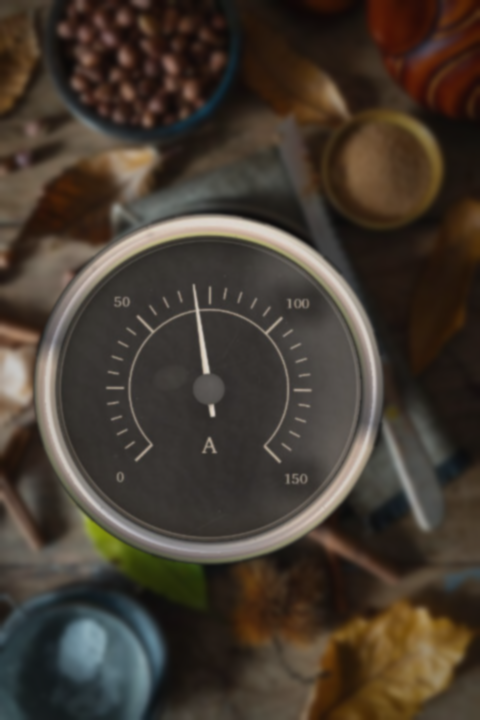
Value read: value=70 unit=A
